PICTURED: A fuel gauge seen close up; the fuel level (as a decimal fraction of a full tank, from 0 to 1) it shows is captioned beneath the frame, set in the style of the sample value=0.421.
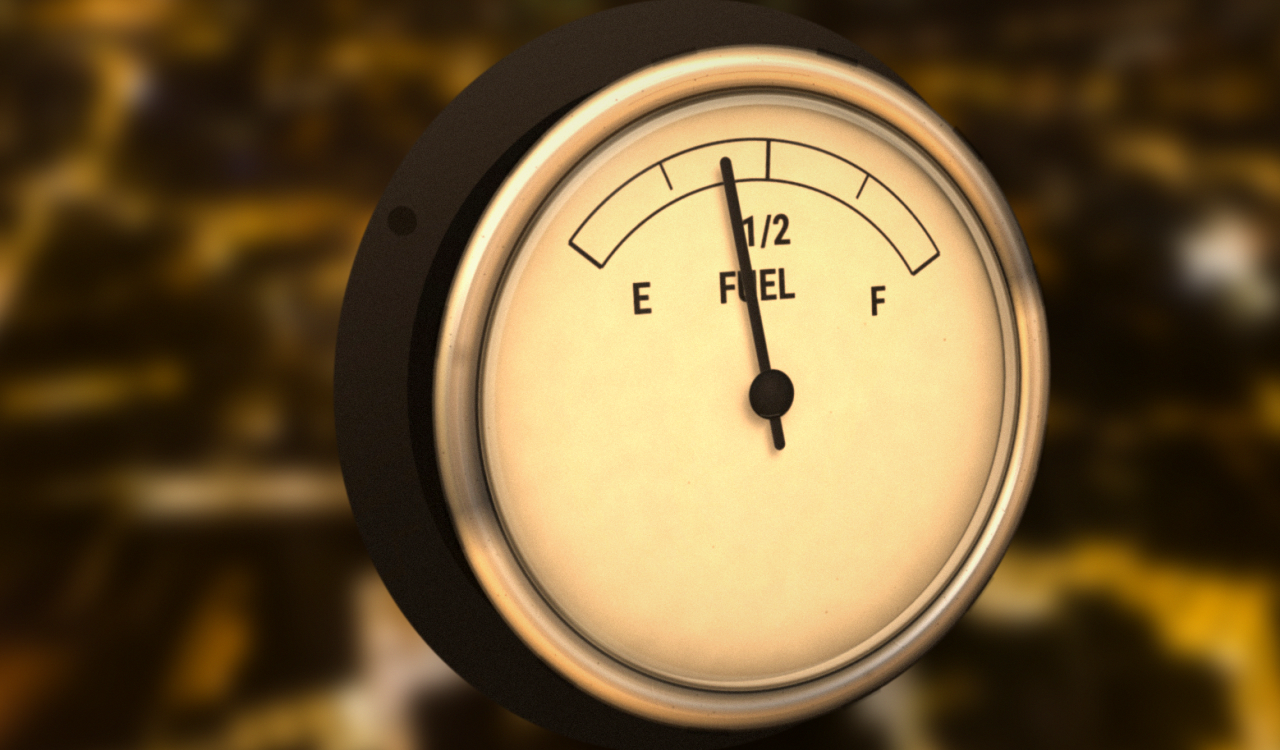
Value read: value=0.375
